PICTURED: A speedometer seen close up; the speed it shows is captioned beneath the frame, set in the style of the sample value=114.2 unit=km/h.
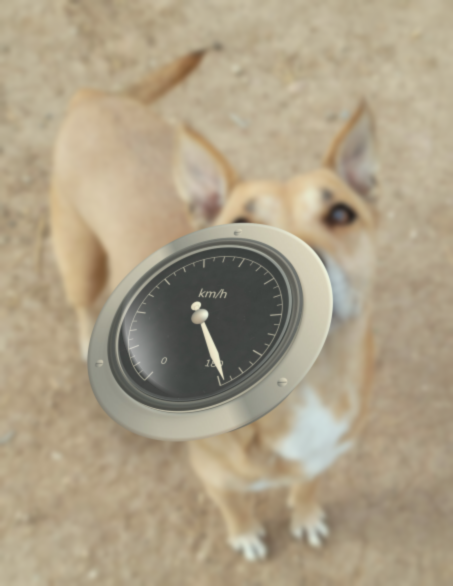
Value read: value=177.5 unit=km/h
